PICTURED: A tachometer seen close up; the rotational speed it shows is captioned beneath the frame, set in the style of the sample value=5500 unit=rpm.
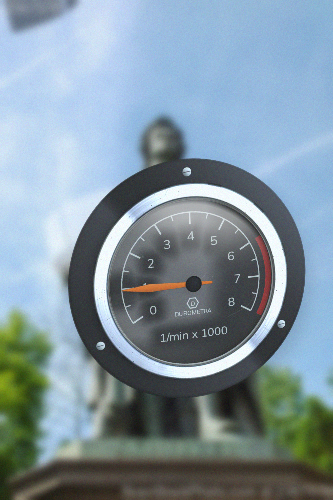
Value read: value=1000 unit=rpm
